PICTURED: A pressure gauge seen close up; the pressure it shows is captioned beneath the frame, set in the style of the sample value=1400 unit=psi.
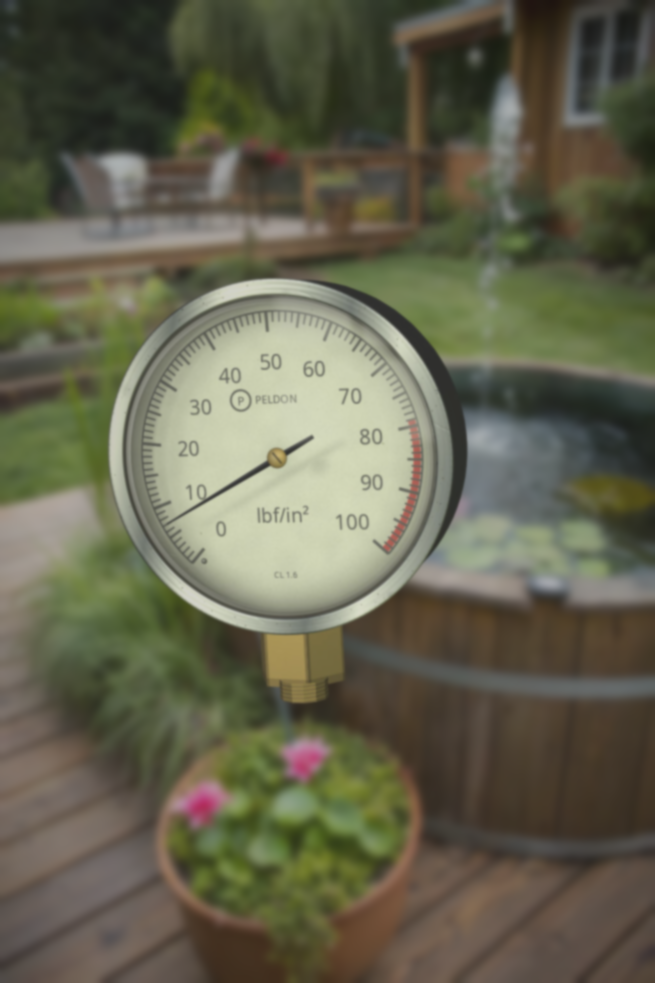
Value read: value=7 unit=psi
